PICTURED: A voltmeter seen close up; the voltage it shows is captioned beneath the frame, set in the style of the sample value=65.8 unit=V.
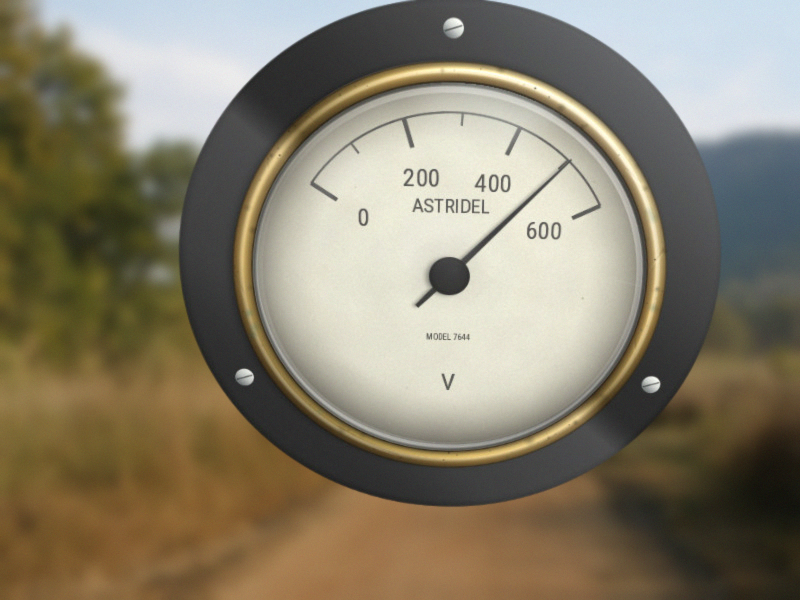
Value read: value=500 unit=V
